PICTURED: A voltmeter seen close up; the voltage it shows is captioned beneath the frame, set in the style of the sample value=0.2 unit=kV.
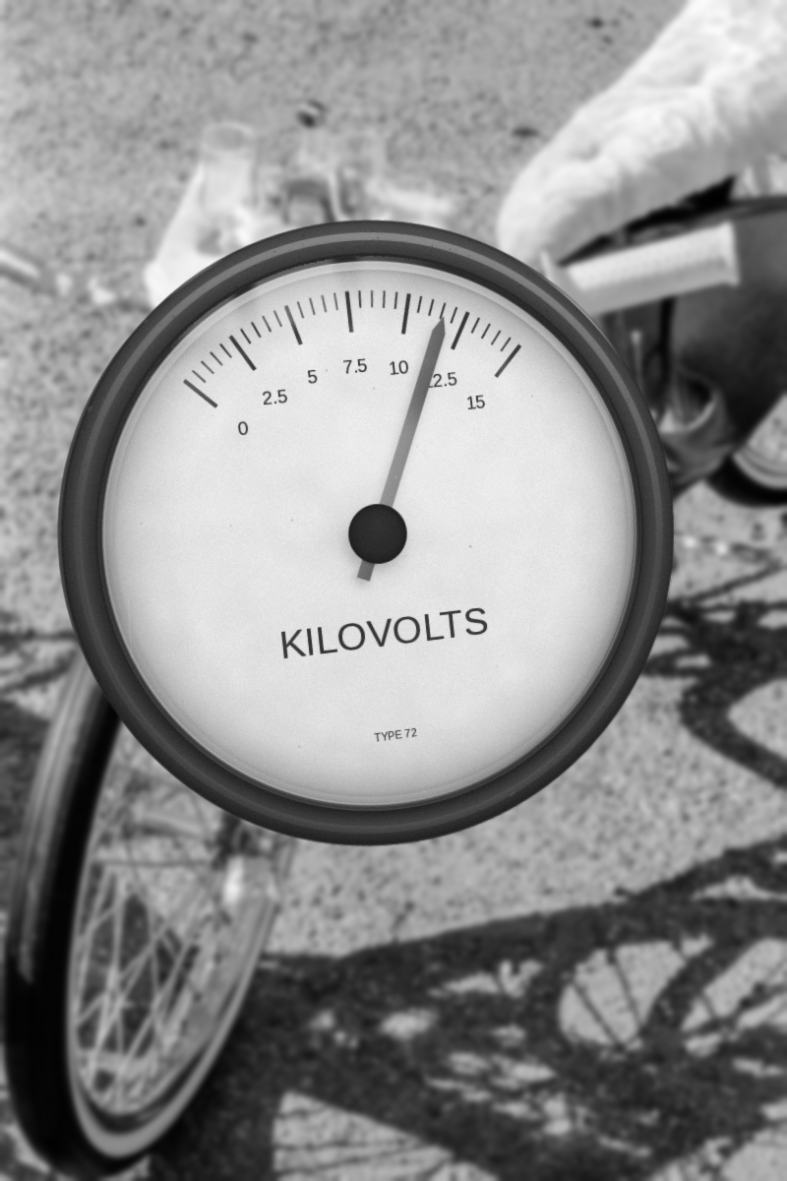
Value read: value=11.5 unit=kV
